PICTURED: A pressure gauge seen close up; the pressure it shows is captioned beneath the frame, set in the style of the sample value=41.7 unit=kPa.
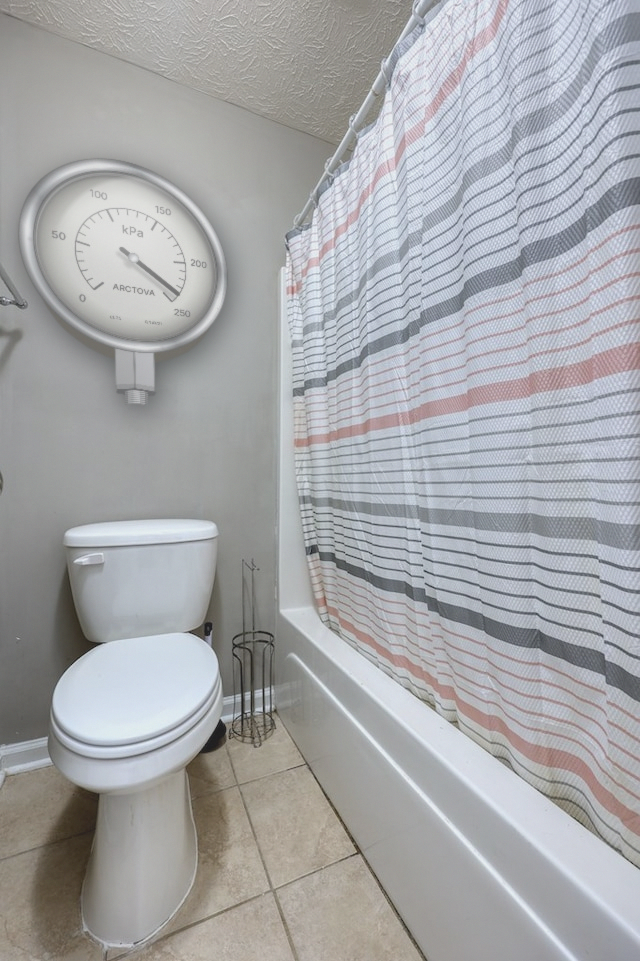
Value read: value=240 unit=kPa
